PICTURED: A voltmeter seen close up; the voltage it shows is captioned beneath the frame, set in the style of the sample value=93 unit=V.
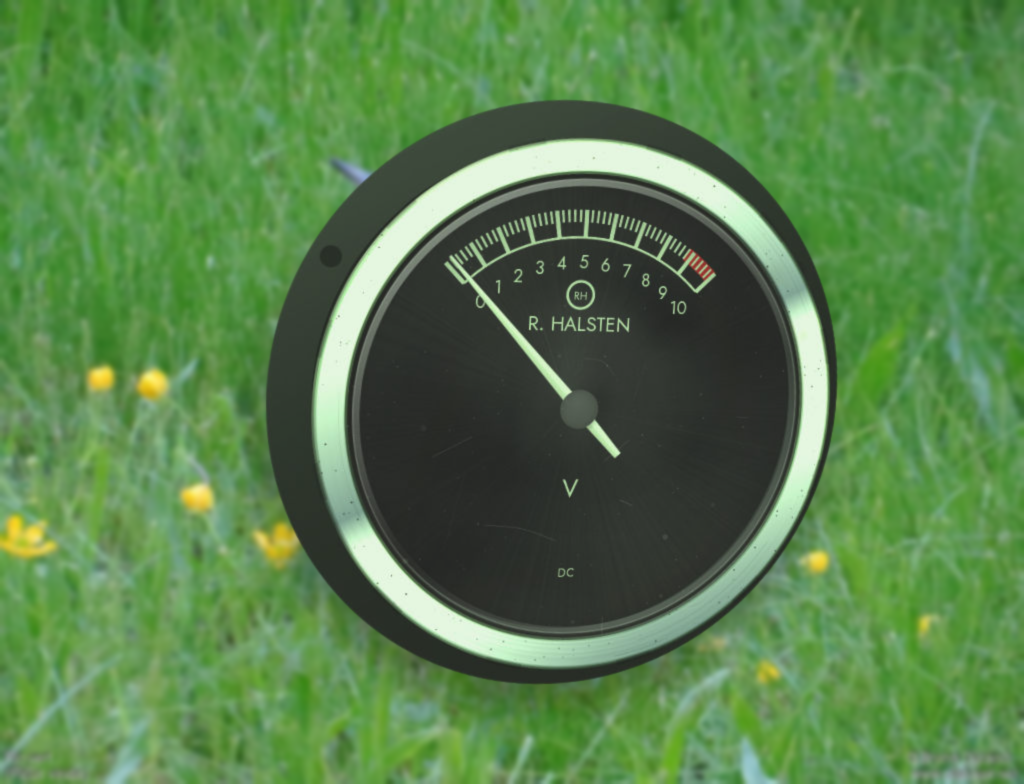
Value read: value=0.2 unit=V
